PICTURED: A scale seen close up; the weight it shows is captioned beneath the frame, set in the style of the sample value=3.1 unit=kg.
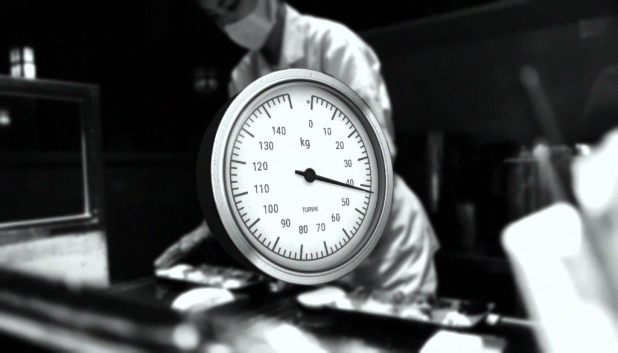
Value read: value=42 unit=kg
